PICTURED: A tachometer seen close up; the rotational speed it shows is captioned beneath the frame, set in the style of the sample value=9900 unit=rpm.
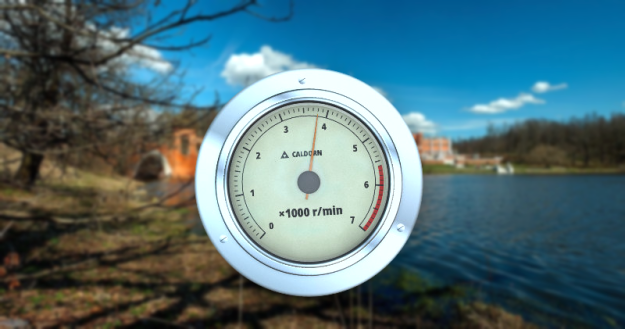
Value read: value=3800 unit=rpm
